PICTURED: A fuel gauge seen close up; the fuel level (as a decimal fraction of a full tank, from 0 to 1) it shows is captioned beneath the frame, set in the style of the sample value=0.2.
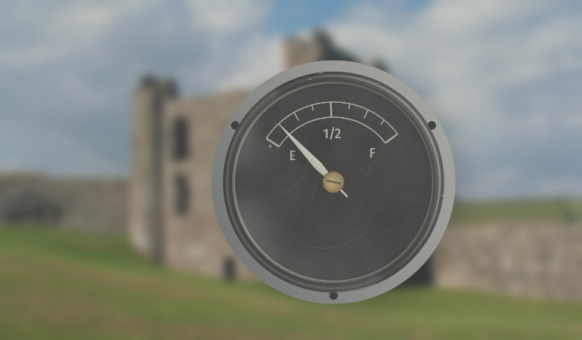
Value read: value=0.125
